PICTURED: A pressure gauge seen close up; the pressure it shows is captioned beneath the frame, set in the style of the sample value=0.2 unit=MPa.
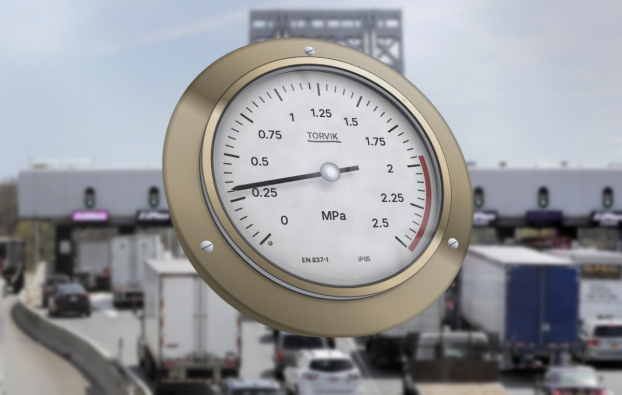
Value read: value=0.3 unit=MPa
